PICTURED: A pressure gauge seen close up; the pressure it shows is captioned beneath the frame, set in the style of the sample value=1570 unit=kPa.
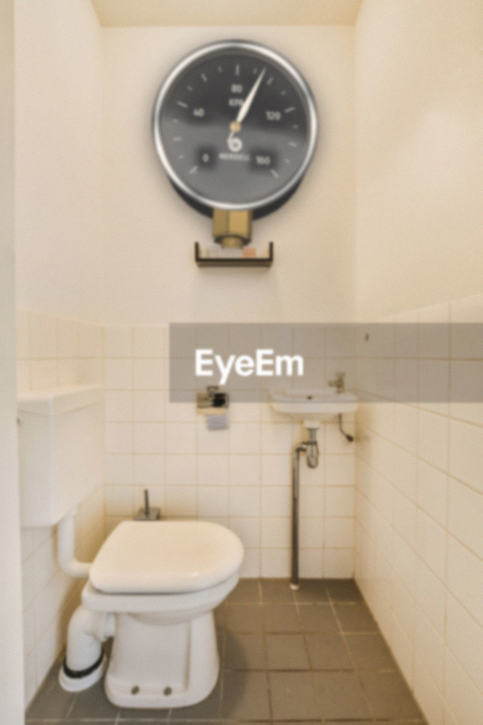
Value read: value=95 unit=kPa
